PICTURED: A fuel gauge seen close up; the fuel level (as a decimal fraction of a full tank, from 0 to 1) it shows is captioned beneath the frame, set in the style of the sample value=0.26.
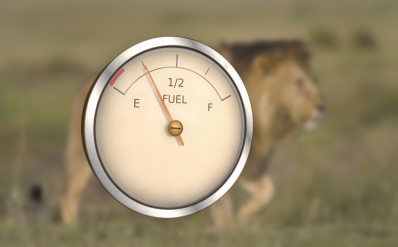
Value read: value=0.25
